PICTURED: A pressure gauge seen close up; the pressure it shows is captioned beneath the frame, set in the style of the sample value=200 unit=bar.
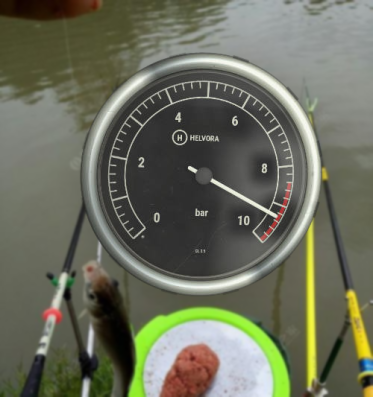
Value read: value=9.3 unit=bar
